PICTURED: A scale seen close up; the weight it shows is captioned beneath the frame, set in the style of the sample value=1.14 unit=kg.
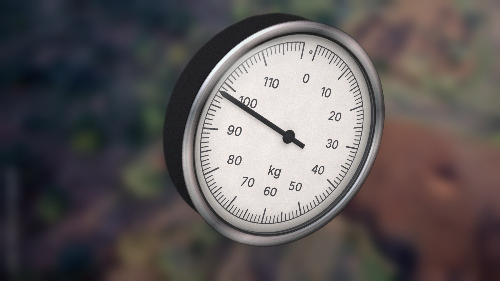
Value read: value=98 unit=kg
